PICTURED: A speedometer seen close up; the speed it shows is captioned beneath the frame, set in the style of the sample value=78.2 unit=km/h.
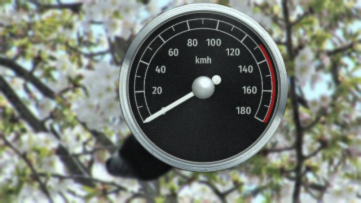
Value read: value=0 unit=km/h
